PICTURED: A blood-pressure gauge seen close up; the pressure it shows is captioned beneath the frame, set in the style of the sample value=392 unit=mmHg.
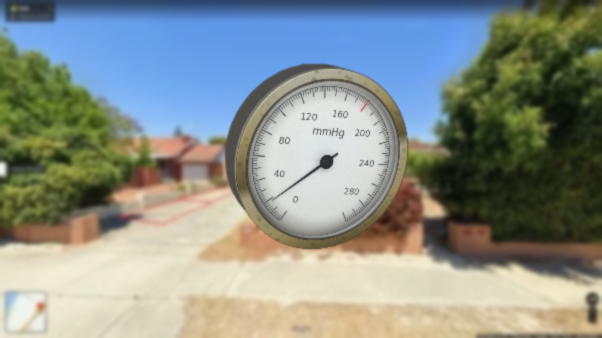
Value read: value=20 unit=mmHg
